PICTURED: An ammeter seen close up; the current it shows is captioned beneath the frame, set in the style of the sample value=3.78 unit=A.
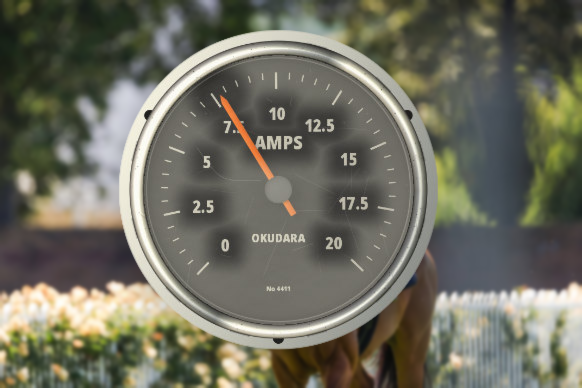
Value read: value=7.75 unit=A
